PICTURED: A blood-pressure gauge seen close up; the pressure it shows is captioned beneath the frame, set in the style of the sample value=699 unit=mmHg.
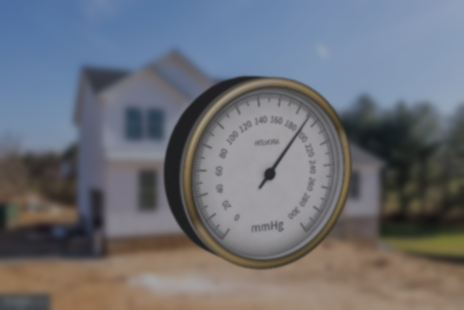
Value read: value=190 unit=mmHg
